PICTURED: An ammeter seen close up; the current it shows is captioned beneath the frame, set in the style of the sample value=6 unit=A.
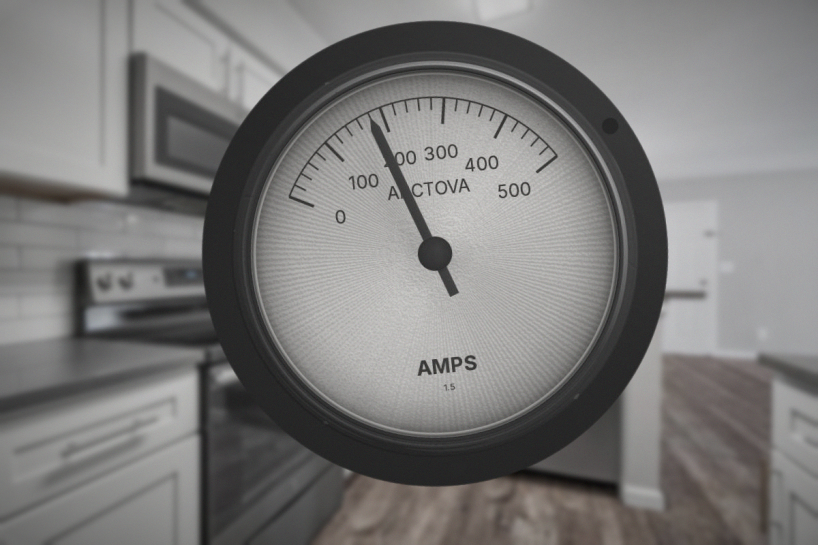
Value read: value=180 unit=A
